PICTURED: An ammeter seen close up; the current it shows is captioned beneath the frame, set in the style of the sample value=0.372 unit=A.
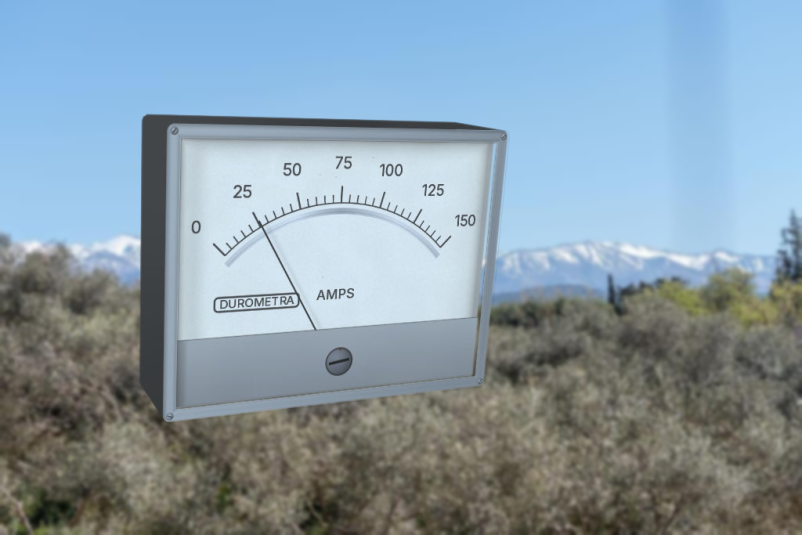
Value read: value=25 unit=A
